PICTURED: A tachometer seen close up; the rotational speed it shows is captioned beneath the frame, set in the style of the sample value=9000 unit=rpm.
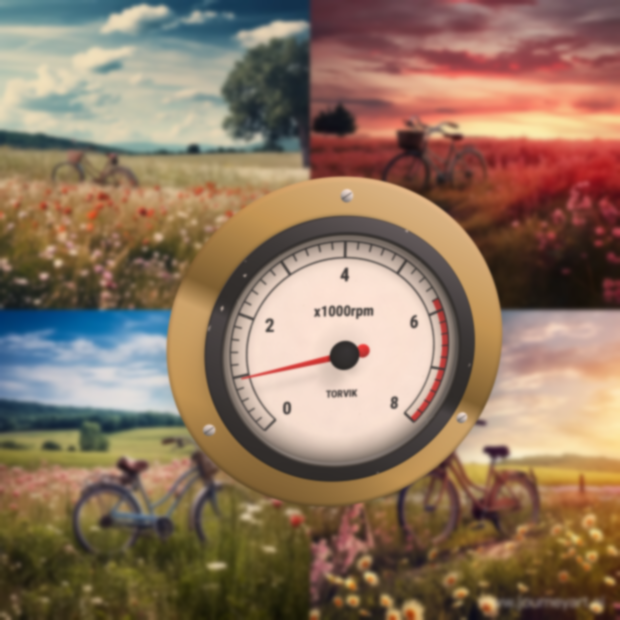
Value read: value=1000 unit=rpm
